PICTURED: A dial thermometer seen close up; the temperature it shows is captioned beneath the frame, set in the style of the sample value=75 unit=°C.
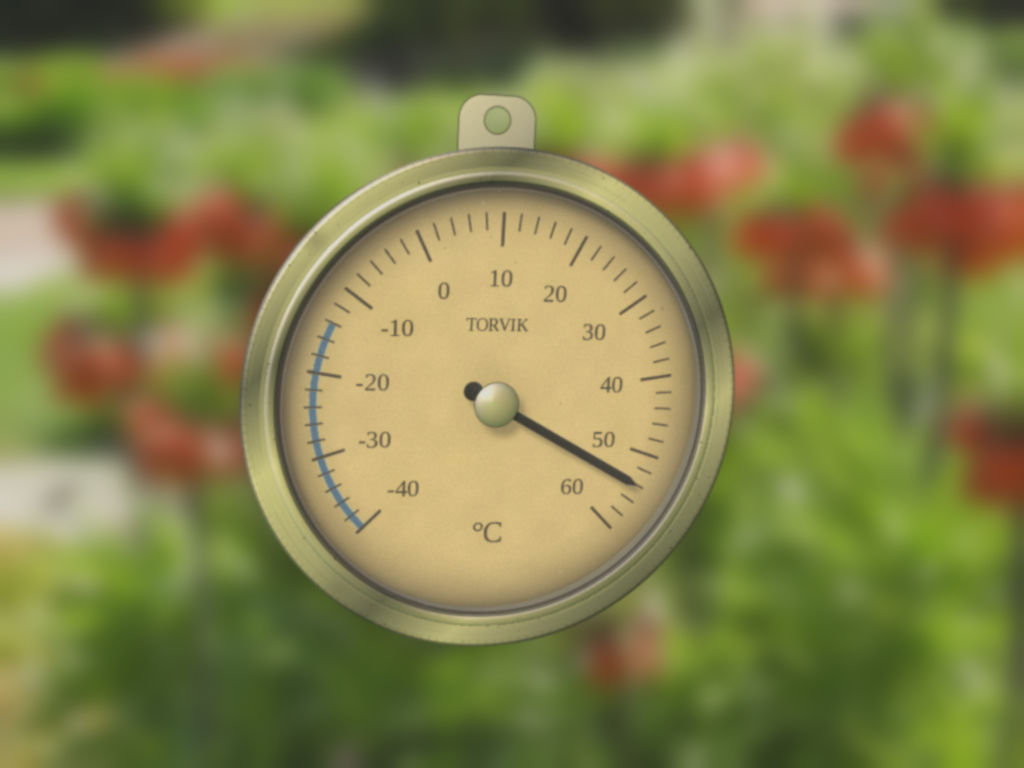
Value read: value=54 unit=°C
